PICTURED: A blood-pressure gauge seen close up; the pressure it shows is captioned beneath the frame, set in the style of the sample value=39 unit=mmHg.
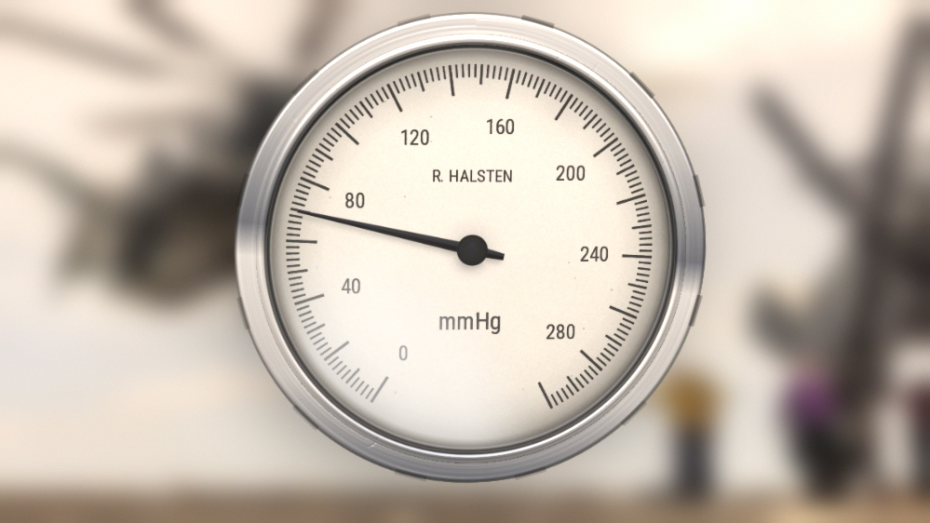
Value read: value=70 unit=mmHg
